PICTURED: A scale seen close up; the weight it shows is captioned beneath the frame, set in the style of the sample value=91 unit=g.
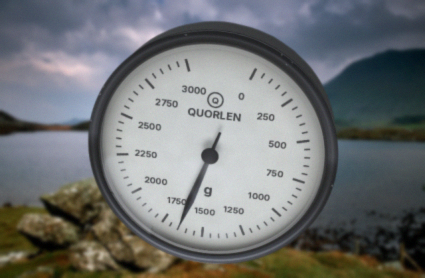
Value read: value=1650 unit=g
